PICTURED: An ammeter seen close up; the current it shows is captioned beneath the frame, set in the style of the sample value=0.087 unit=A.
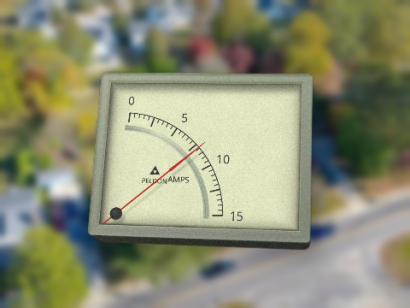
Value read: value=8 unit=A
